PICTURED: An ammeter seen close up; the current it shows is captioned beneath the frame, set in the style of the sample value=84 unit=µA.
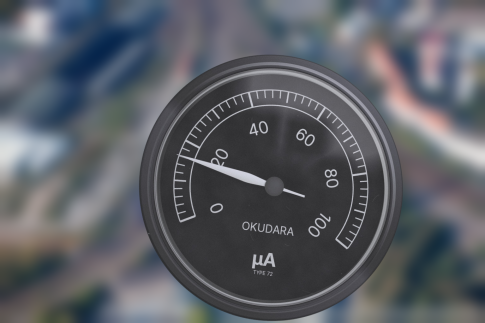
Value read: value=16 unit=µA
